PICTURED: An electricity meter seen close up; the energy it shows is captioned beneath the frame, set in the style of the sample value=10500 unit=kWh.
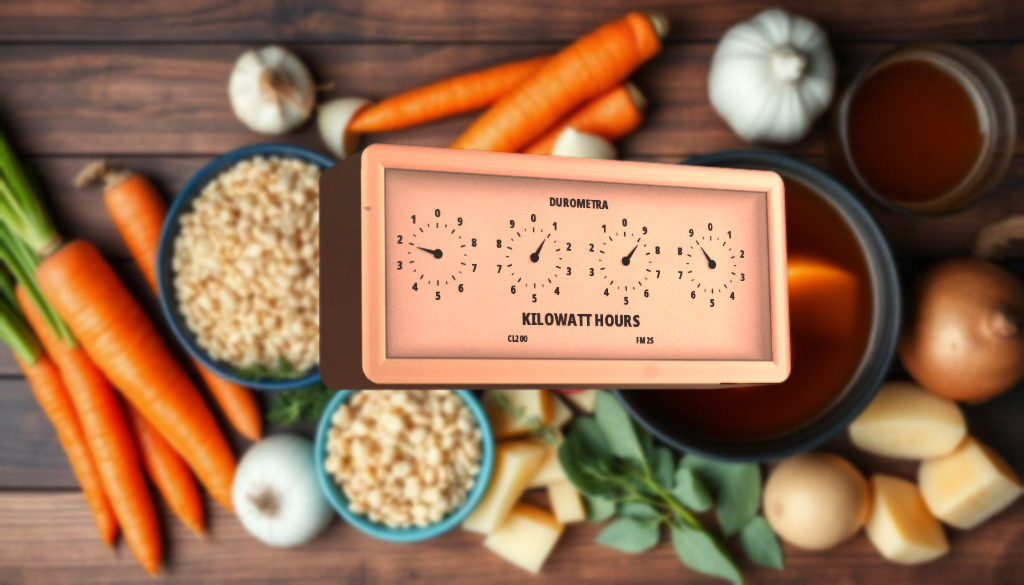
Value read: value=2089 unit=kWh
